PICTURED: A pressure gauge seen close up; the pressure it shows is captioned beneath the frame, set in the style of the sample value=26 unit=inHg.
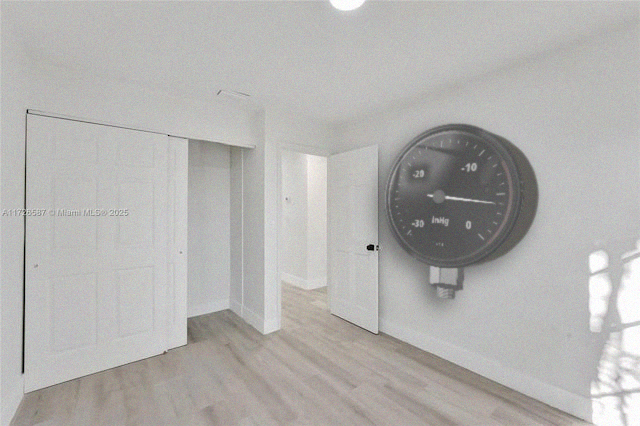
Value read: value=-4 unit=inHg
